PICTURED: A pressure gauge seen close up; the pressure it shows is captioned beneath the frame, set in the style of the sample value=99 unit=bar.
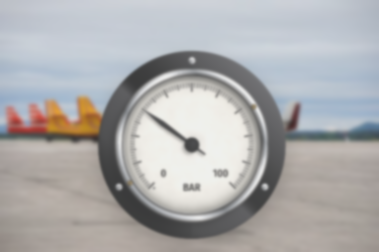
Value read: value=30 unit=bar
